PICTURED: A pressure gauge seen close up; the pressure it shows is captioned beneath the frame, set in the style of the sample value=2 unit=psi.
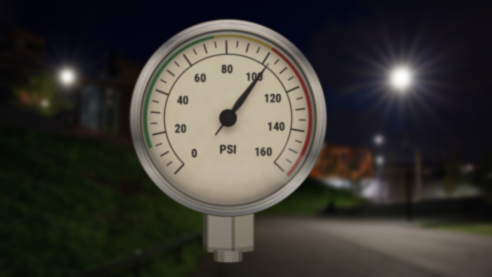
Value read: value=102.5 unit=psi
